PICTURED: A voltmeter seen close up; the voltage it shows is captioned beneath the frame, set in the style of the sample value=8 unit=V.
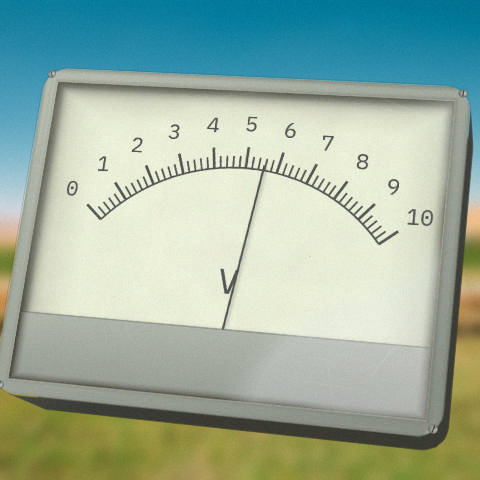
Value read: value=5.6 unit=V
